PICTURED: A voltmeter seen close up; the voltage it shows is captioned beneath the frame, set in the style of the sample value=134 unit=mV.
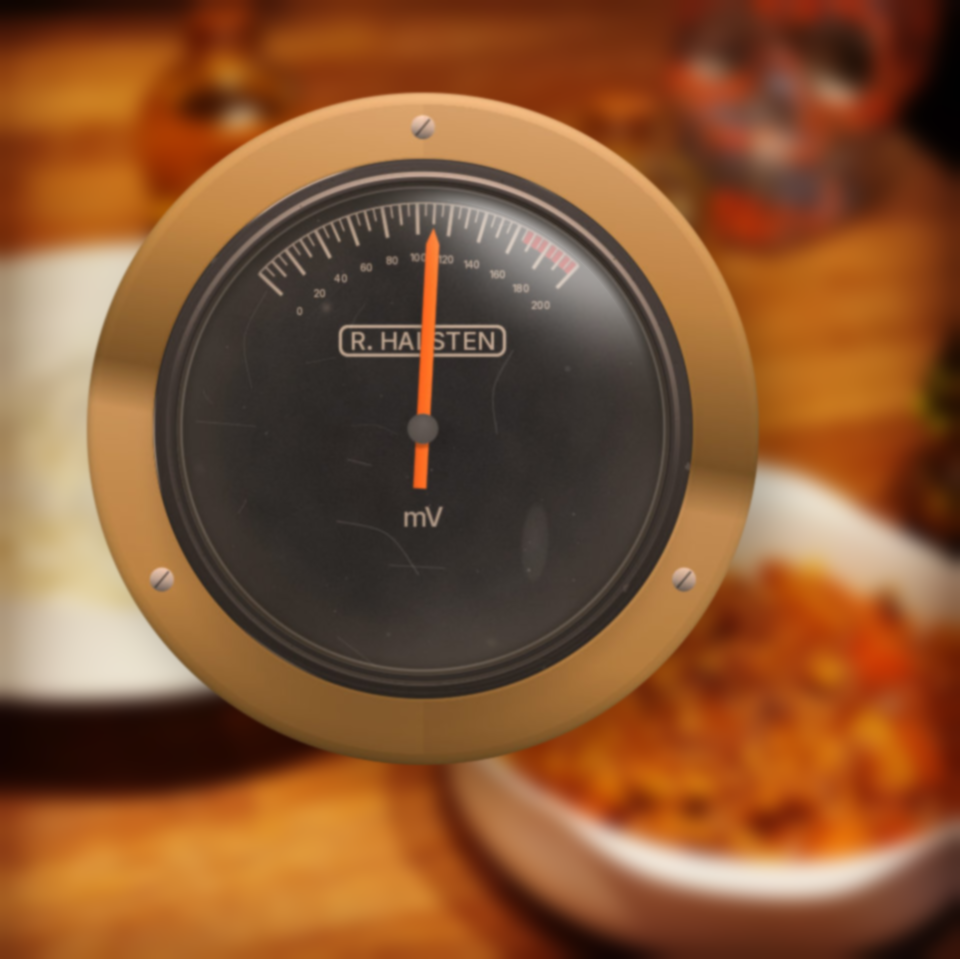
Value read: value=110 unit=mV
